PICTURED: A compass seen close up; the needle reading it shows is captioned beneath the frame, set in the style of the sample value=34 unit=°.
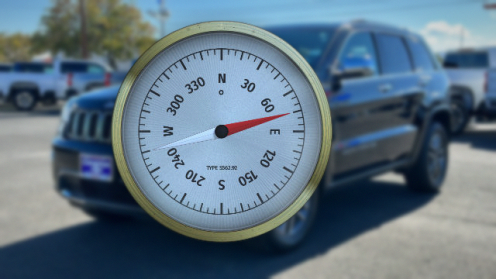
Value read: value=75 unit=°
